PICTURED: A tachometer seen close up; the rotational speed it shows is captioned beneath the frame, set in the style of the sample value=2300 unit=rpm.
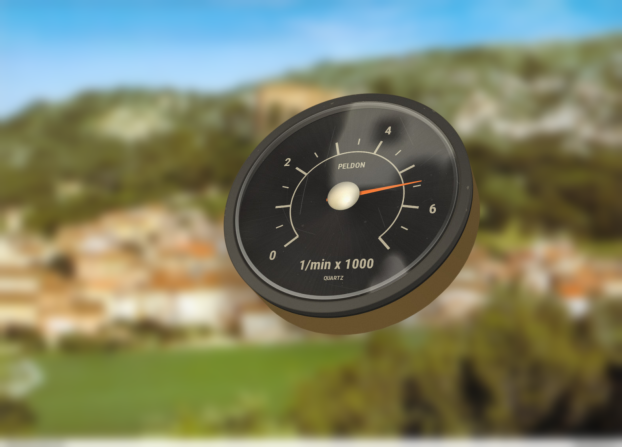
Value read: value=5500 unit=rpm
